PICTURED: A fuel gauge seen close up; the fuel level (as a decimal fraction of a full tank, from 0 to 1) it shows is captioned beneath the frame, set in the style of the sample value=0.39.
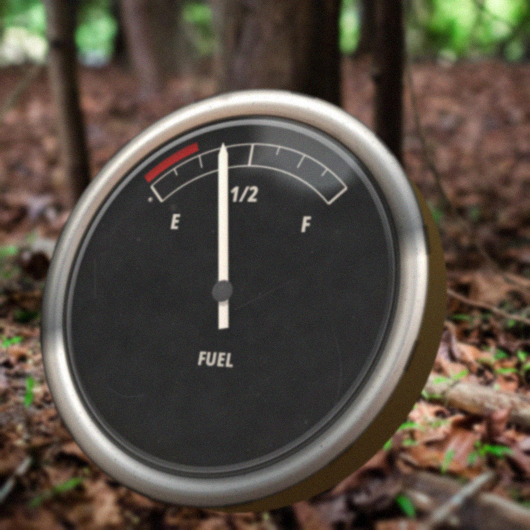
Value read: value=0.375
